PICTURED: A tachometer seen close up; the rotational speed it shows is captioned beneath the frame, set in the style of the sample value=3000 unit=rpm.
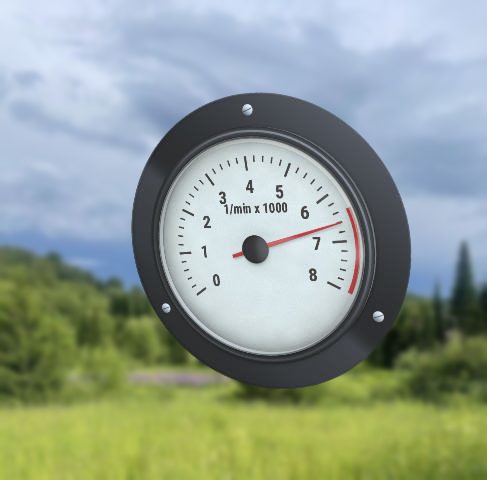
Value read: value=6600 unit=rpm
